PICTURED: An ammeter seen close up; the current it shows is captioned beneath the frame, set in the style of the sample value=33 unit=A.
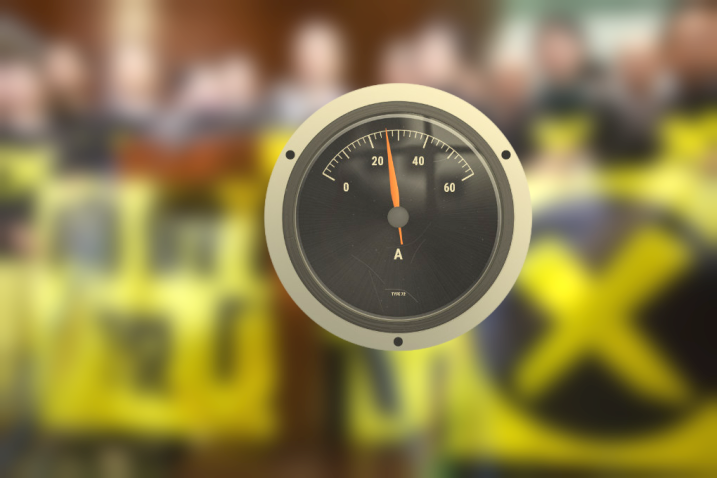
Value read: value=26 unit=A
